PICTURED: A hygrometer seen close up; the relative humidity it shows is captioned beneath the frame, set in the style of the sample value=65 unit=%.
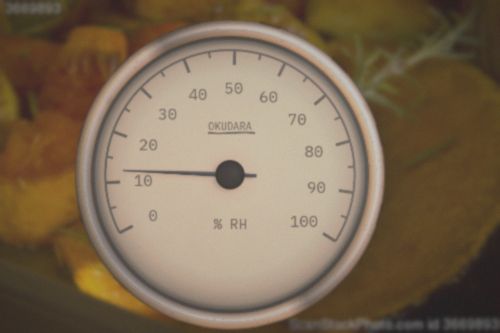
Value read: value=12.5 unit=%
